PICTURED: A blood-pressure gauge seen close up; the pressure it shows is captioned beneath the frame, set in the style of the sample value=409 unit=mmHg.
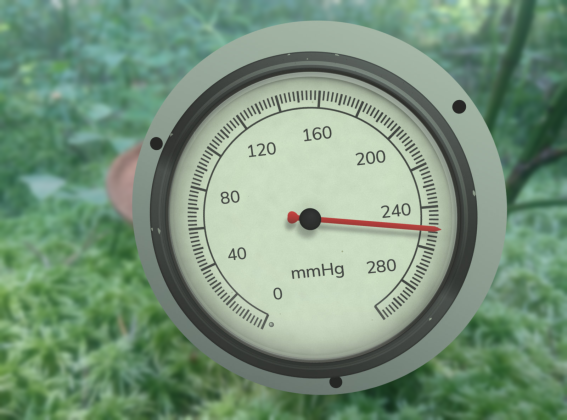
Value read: value=250 unit=mmHg
